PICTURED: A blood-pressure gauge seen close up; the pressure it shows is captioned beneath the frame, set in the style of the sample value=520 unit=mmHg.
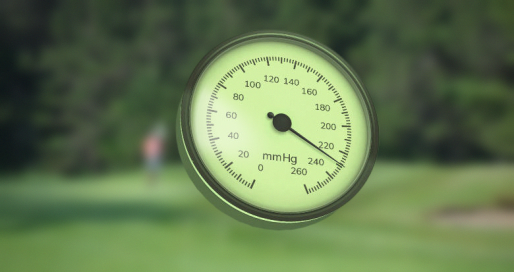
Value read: value=230 unit=mmHg
